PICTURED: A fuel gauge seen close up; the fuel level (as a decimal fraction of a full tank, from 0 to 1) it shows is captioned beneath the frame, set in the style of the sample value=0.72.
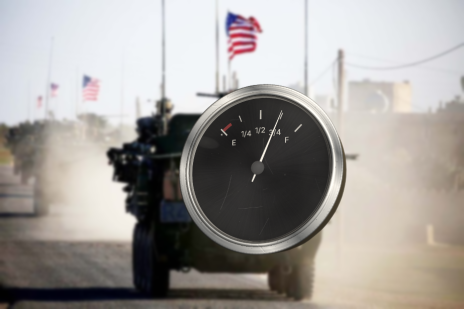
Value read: value=0.75
